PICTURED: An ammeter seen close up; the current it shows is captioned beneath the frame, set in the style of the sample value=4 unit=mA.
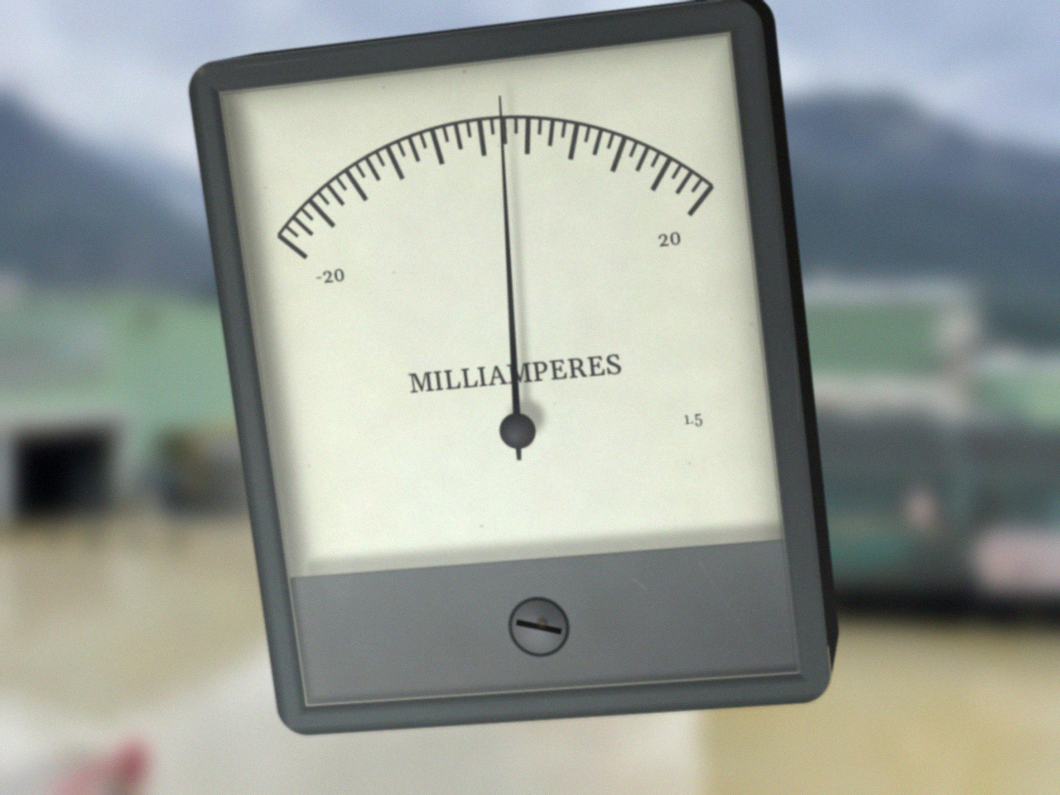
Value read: value=2 unit=mA
